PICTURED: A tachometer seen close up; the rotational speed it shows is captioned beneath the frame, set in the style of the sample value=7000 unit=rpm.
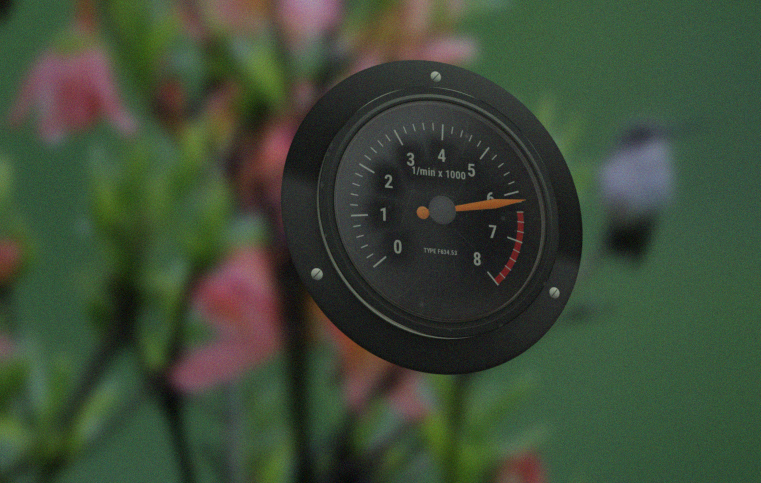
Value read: value=6200 unit=rpm
